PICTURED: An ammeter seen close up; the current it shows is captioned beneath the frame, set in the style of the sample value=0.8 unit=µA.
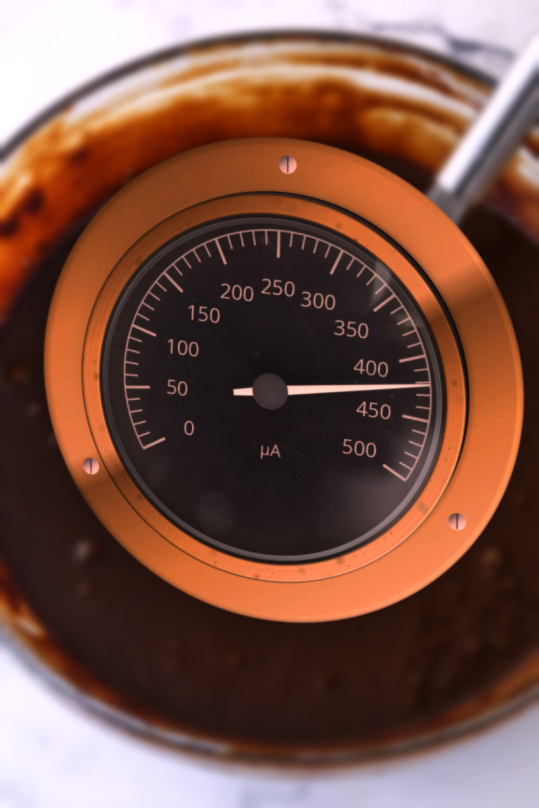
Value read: value=420 unit=µA
